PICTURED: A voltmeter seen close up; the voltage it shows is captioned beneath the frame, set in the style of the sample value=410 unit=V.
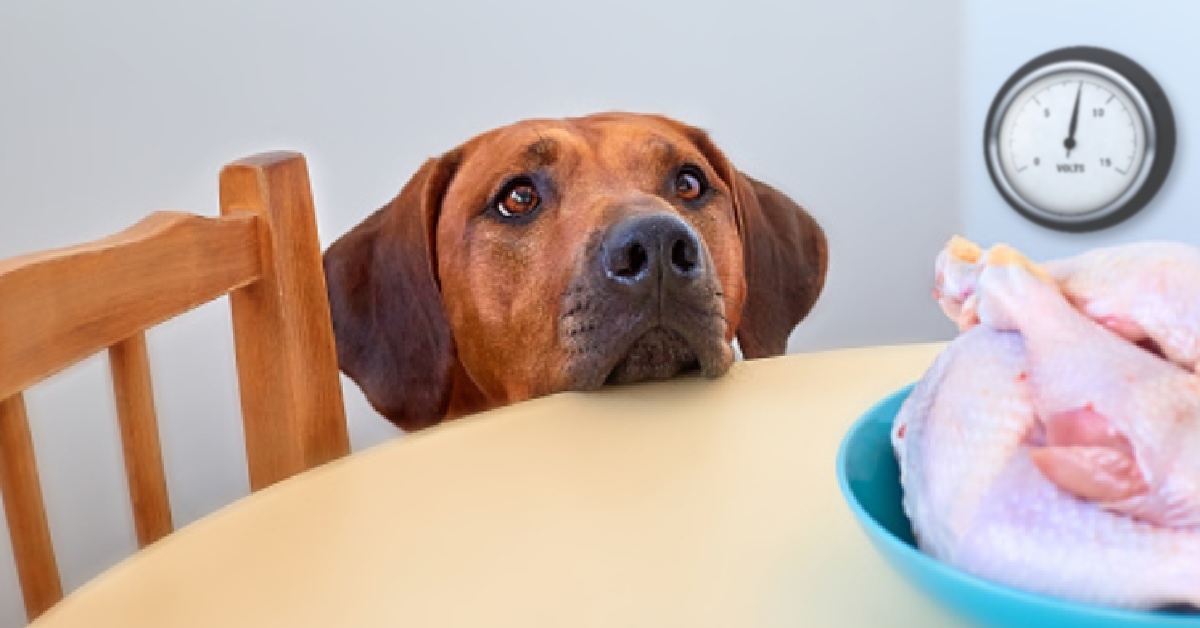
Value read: value=8 unit=V
